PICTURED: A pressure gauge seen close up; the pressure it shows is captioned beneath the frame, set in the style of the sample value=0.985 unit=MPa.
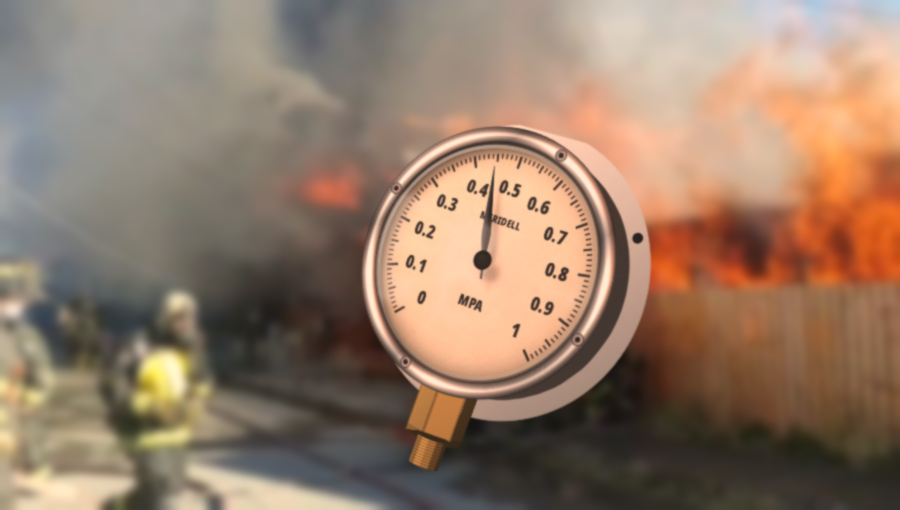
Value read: value=0.45 unit=MPa
